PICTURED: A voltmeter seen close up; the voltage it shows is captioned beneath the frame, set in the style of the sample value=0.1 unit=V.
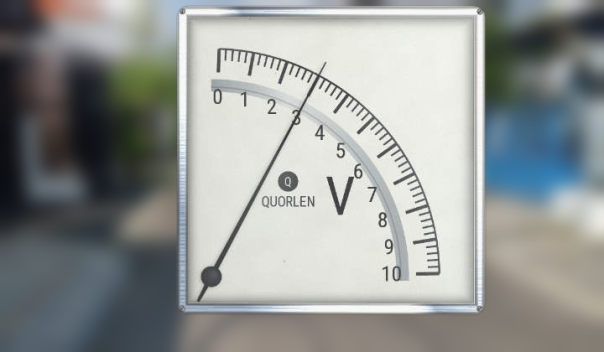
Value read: value=3 unit=V
